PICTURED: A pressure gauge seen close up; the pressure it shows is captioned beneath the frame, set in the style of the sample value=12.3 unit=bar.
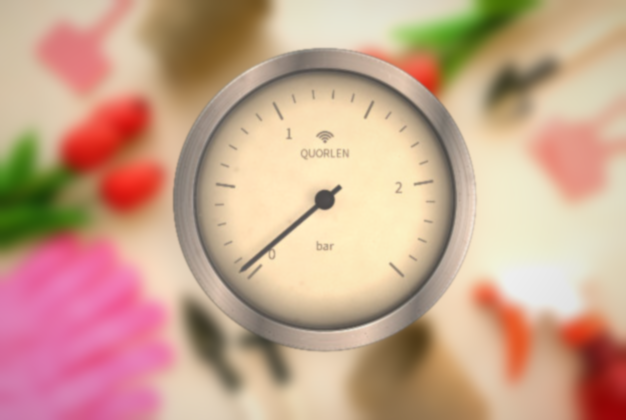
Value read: value=0.05 unit=bar
